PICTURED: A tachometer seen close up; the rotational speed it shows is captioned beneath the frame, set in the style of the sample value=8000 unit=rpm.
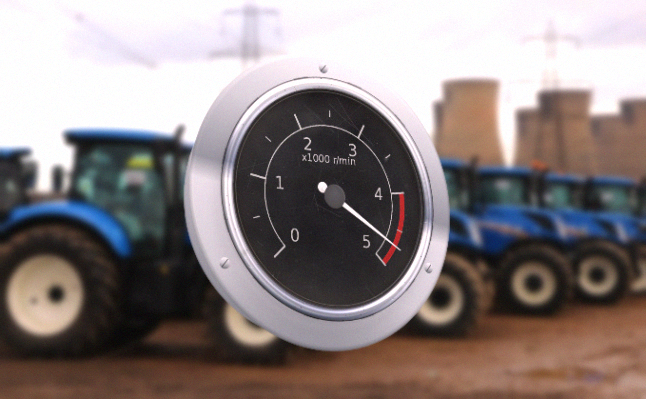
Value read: value=4750 unit=rpm
